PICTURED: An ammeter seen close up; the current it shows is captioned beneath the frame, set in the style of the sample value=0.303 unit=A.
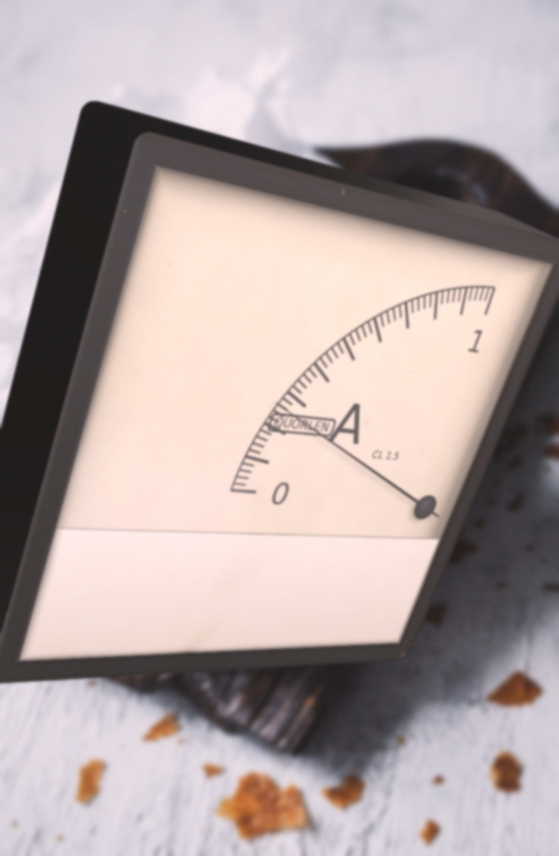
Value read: value=0.26 unit=A
